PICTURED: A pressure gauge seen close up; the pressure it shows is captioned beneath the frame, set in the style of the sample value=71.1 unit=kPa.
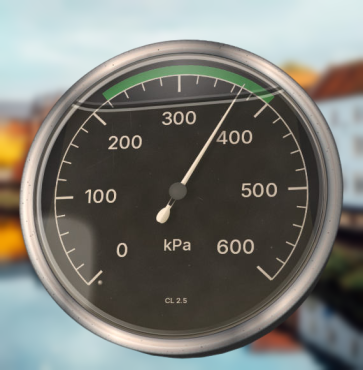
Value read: value=370 unit=kPa
